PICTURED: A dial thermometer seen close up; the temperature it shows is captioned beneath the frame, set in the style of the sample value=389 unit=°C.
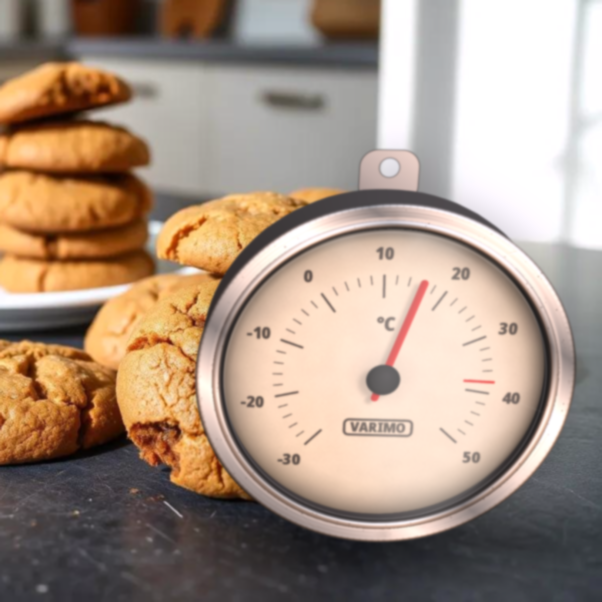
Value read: value=16 unit=°C
